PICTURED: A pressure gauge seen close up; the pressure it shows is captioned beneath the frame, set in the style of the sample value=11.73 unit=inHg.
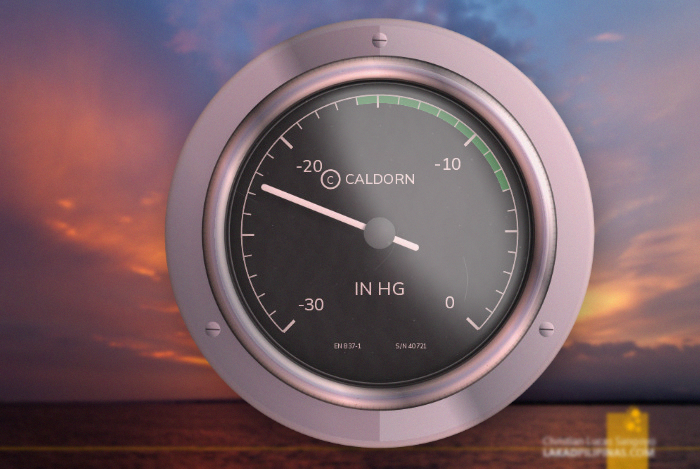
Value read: value=-22.5 unit=inHg
